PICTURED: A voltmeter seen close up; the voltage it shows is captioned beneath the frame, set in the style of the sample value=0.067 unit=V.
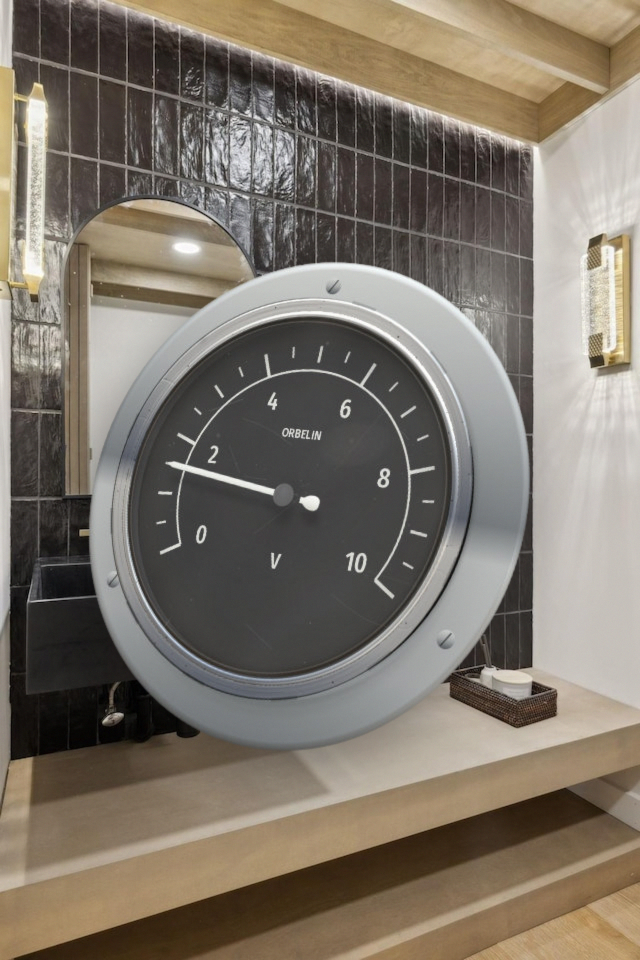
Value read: value=1.5 unit=V
